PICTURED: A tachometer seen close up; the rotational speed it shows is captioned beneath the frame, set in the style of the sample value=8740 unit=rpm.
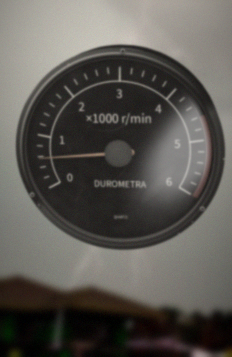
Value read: value=600 unit=rpm
